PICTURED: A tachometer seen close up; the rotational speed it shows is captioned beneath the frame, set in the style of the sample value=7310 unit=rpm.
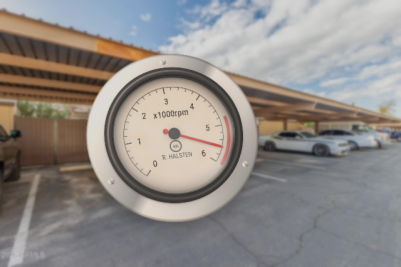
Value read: value=5600 unit=rpm
